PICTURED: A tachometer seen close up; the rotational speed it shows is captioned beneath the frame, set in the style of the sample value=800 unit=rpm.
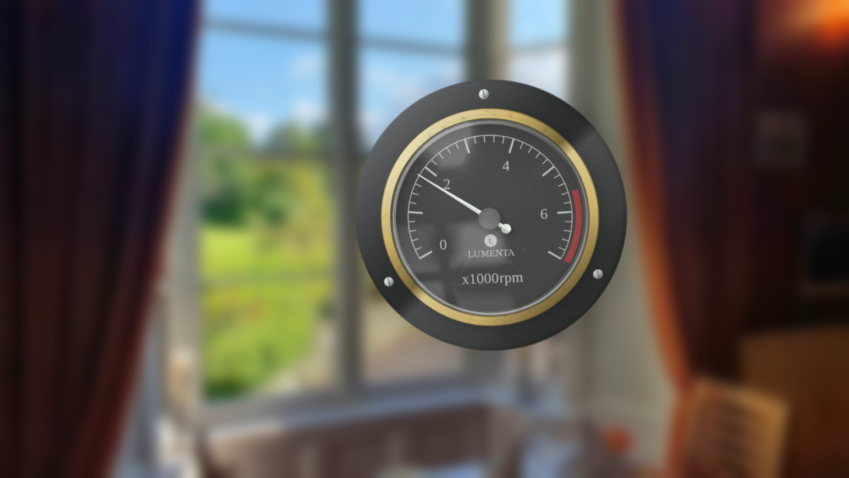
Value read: value=1800 unit=rpm
